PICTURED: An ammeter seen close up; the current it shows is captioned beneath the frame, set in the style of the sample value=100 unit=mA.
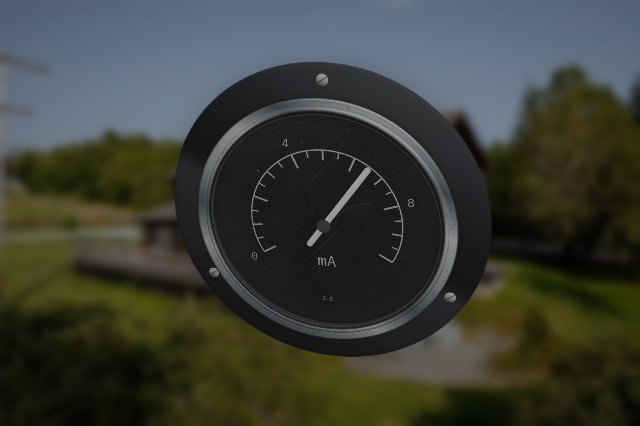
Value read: value=6.5 unit=mA
